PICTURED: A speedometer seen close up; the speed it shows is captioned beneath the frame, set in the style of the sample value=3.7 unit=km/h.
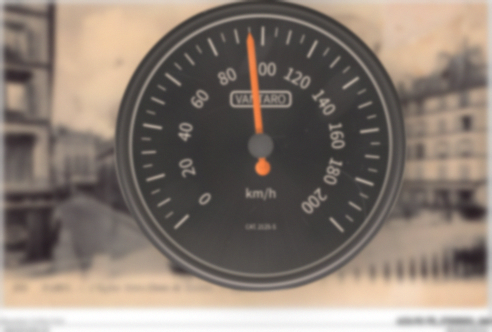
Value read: value=95 unit=km/h
